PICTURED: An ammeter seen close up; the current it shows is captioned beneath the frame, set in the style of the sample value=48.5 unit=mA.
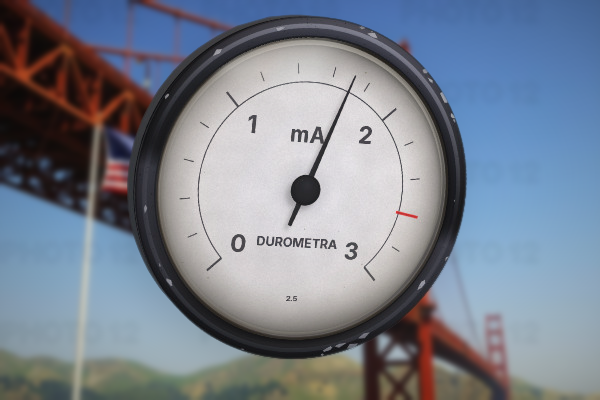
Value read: value=1.7 unit=mA
